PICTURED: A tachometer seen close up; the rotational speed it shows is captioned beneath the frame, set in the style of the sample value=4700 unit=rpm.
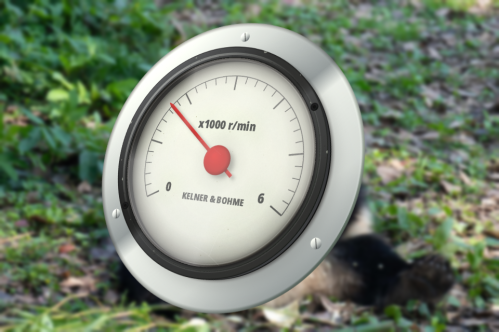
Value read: value=1700 unit=rpm
